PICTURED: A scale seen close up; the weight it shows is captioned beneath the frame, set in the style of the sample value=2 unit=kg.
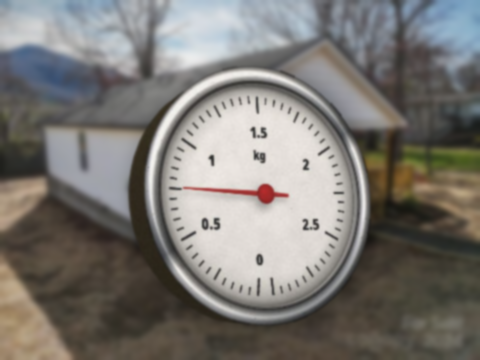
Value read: value=0.75 unit=kg
